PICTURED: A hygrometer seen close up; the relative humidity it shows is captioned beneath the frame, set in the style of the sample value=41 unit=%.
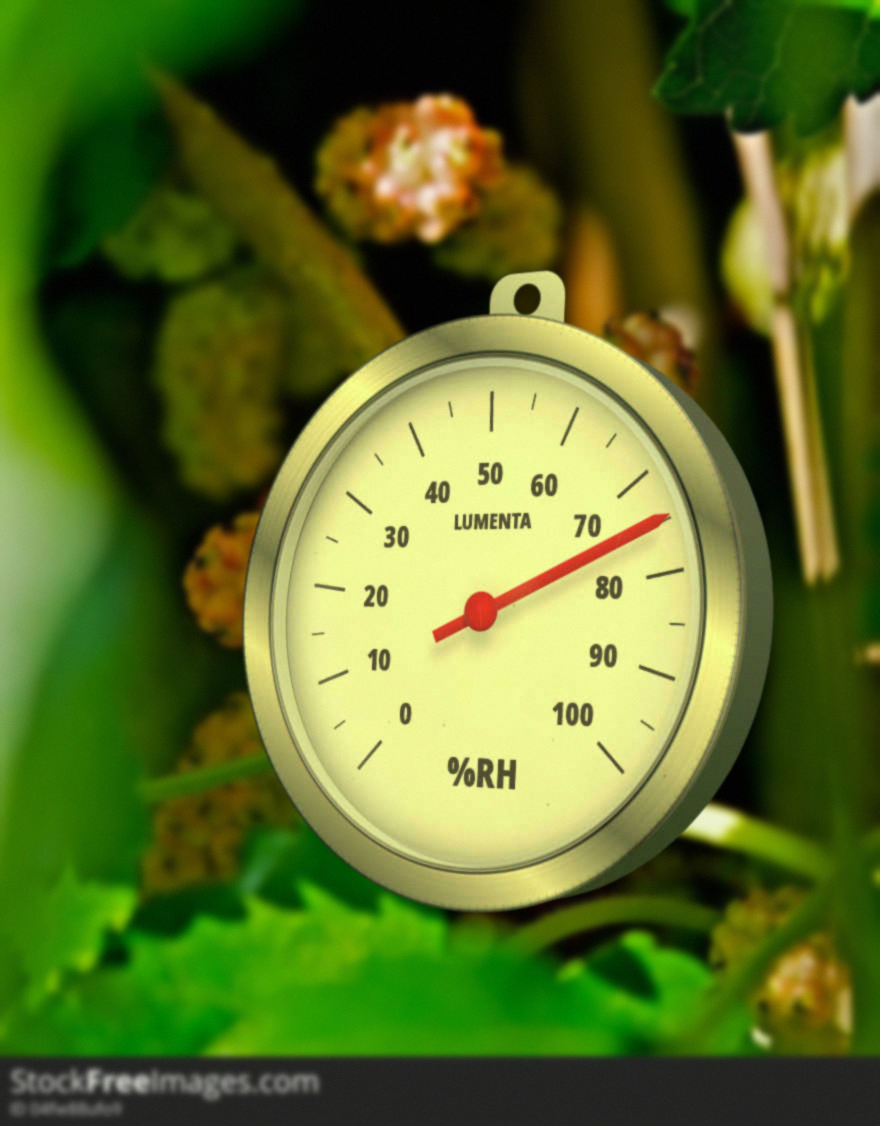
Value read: value=75 unit=%
